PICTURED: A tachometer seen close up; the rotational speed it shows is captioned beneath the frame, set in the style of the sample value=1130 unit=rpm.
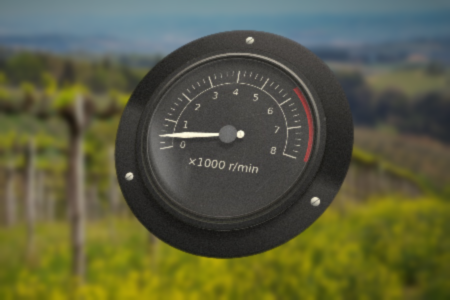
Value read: value=400 unit=rpm
